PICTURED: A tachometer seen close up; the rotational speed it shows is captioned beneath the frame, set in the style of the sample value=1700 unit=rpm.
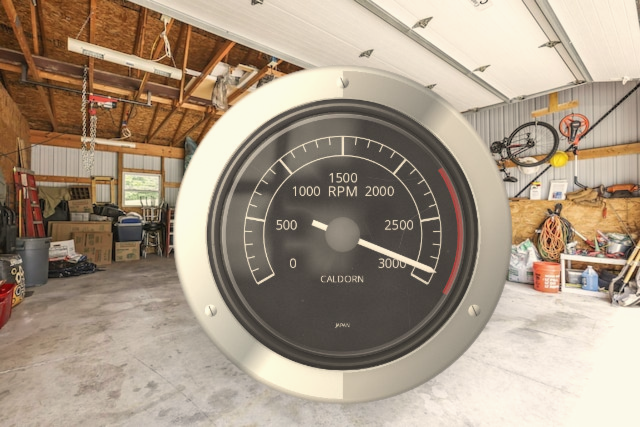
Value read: value=2900 unit=rpm
